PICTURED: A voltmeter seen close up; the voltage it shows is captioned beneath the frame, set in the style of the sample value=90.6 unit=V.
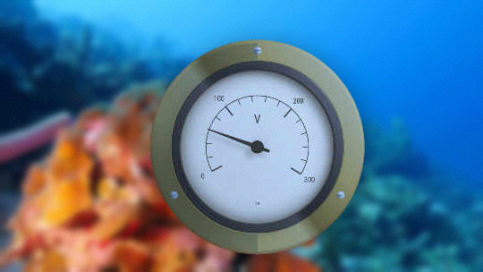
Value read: value=60 unit=V
